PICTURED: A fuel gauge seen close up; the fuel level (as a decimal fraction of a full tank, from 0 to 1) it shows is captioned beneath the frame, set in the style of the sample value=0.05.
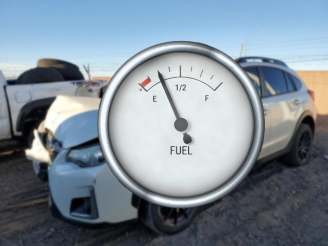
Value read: value=0.25
